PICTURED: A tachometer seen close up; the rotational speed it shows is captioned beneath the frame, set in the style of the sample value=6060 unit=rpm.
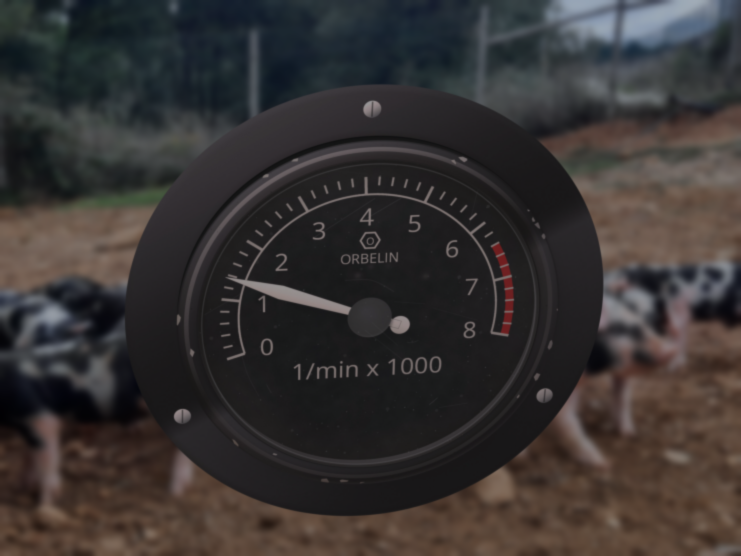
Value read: value=1400 unit=rpm
